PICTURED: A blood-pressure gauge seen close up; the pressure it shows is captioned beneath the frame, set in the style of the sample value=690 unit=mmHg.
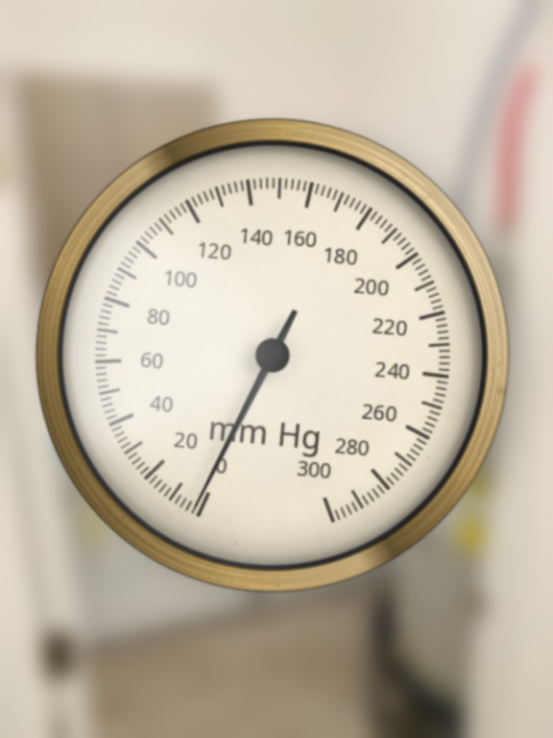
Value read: value=2 unit=mmHg
